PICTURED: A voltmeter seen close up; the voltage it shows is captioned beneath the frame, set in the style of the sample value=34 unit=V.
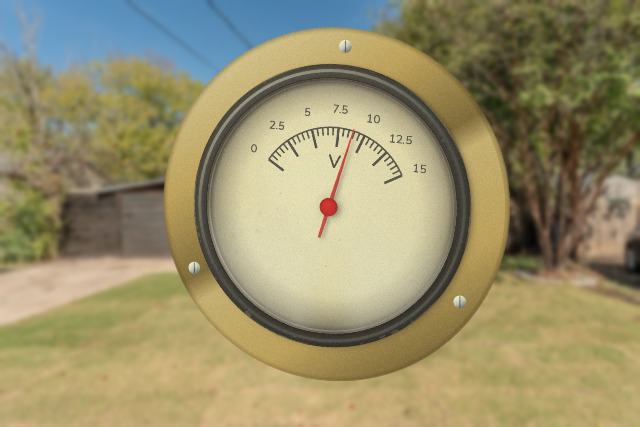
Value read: value=9 unit=V
